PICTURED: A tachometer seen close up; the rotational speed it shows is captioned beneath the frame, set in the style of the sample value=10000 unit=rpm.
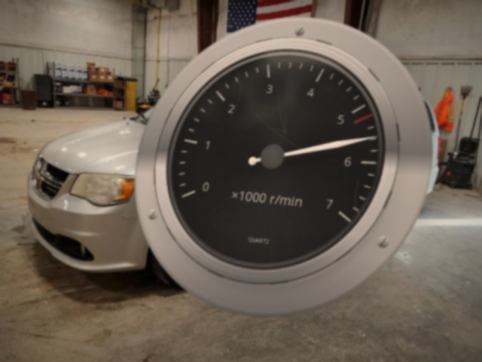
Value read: value=5600 unit=rpm
